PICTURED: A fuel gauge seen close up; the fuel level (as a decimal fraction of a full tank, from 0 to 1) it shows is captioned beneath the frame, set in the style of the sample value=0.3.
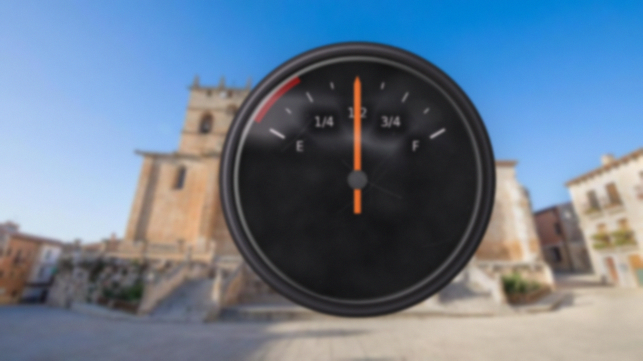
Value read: value=0.5
